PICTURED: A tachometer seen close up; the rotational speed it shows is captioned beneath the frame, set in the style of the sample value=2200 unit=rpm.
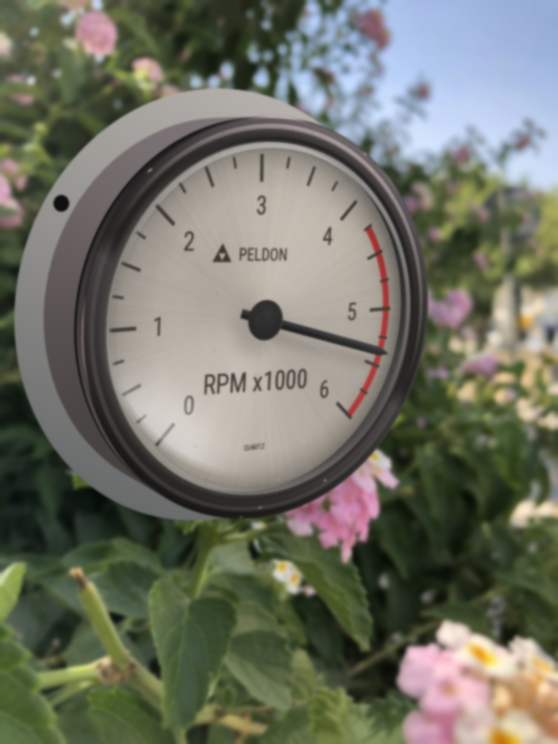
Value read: value=5375 unit=rpm
